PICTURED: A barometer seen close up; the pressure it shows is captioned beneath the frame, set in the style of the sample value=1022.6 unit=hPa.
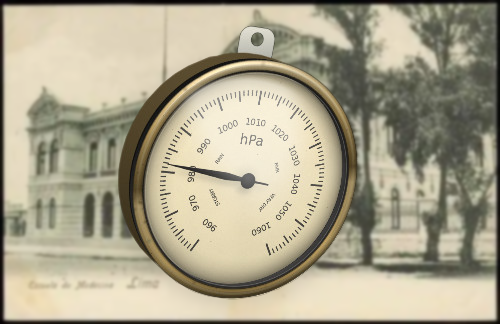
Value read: value=982 unit=hPa
